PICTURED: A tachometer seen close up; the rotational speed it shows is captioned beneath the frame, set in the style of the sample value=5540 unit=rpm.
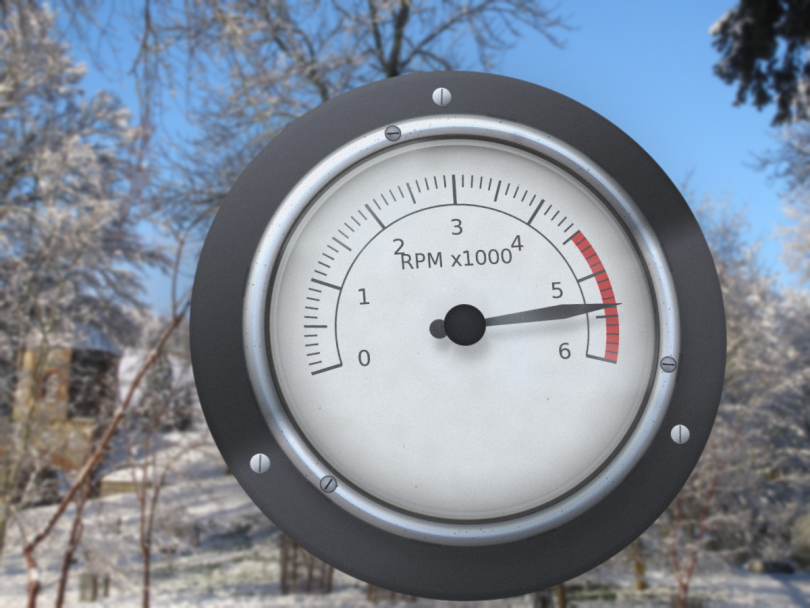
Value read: value=5400 unit=rpm
